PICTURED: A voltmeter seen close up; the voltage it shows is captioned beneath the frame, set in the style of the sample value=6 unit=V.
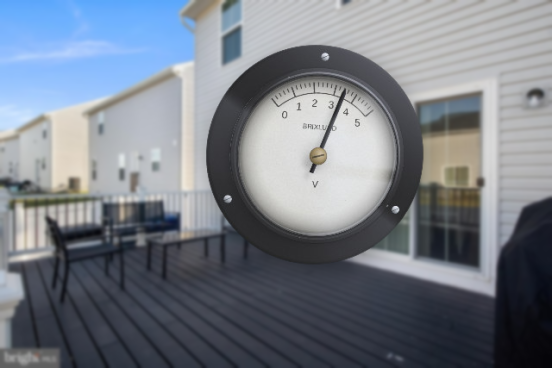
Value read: value=3.4 unit=V
